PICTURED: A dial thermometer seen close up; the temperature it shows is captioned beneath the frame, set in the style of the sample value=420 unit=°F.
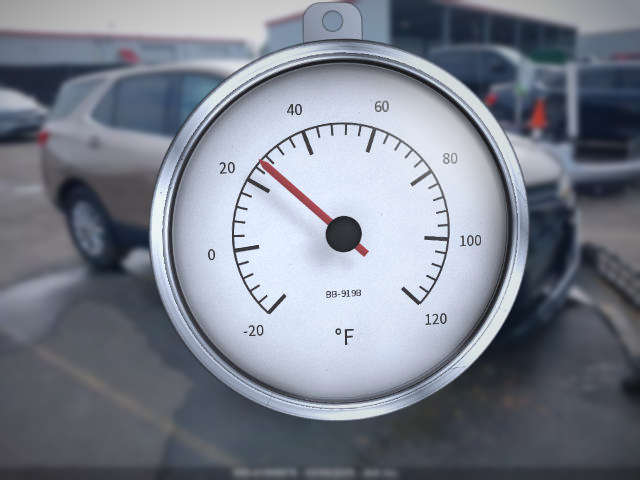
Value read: value=26 unit=°F
